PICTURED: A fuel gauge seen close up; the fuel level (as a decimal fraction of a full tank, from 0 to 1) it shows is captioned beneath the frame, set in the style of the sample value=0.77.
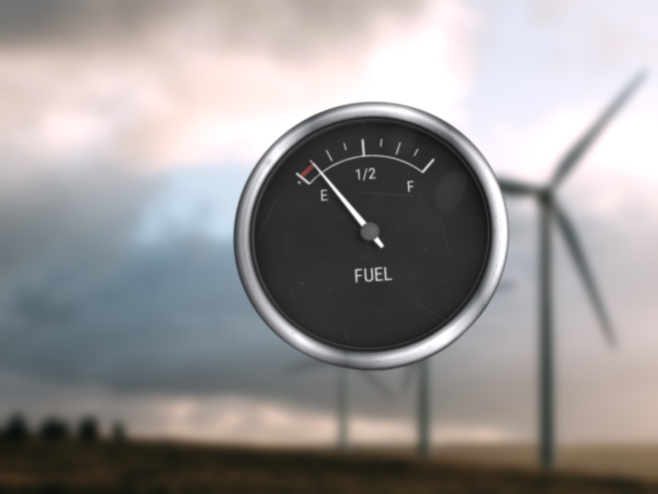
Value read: value=0.125
